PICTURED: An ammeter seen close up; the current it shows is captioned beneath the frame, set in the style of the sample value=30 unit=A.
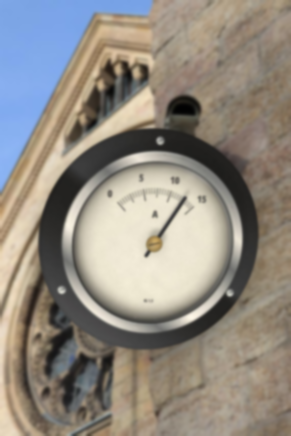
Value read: value=12.5 unit=A
